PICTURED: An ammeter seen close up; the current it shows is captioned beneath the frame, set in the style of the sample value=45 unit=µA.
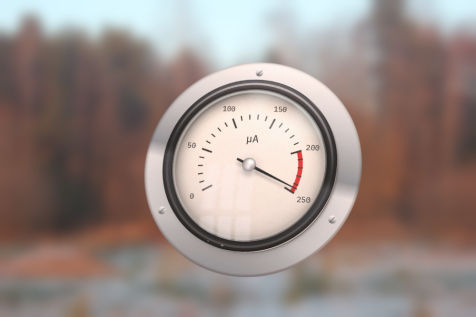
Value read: value=245 unit=µA
